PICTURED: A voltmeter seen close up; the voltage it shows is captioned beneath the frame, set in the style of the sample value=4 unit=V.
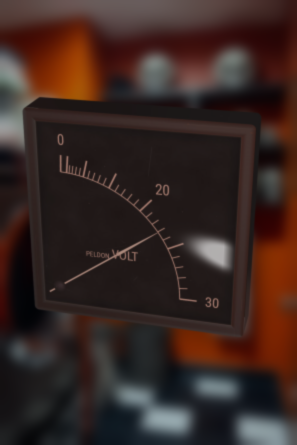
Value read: value=23 unit=V
